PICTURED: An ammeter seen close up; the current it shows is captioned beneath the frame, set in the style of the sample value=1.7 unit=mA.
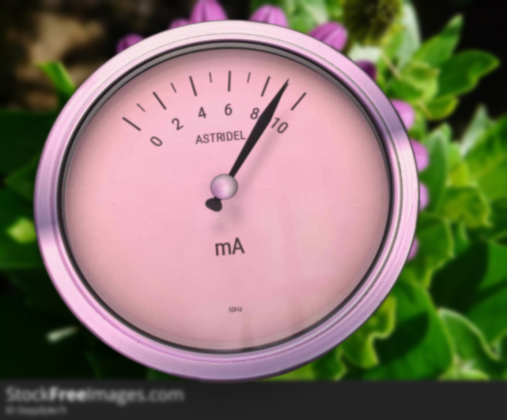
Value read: value=9 unit=mA
